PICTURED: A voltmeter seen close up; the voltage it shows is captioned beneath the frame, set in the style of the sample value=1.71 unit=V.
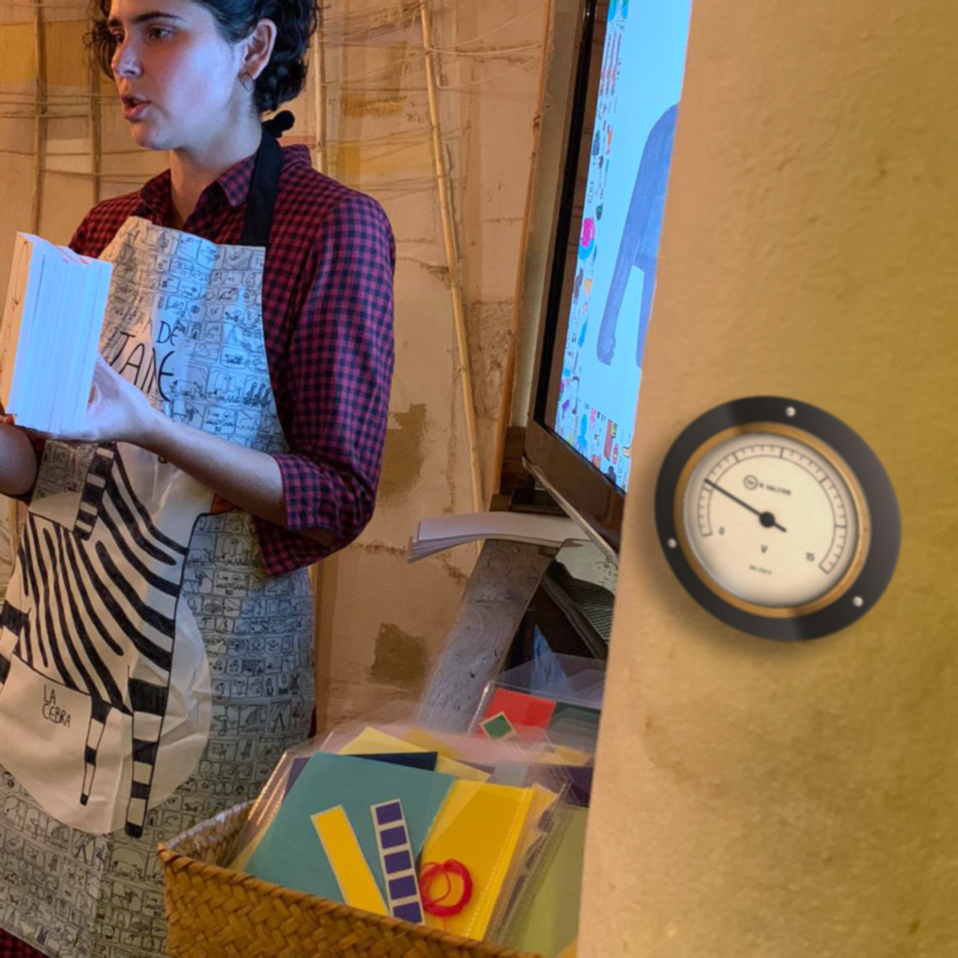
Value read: value=3 unit=V
